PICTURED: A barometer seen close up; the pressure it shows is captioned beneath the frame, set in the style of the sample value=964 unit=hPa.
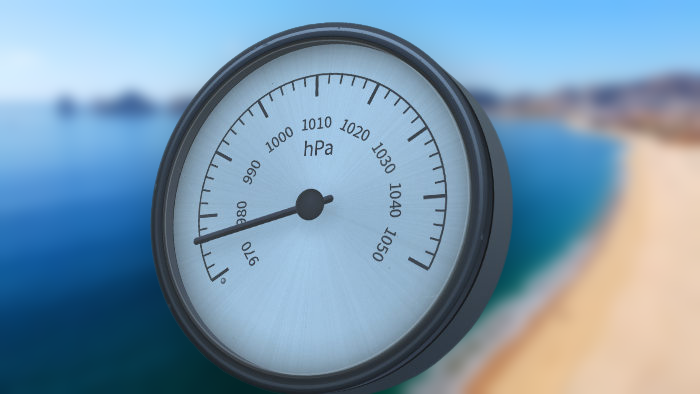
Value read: value=976 unit=hPa
